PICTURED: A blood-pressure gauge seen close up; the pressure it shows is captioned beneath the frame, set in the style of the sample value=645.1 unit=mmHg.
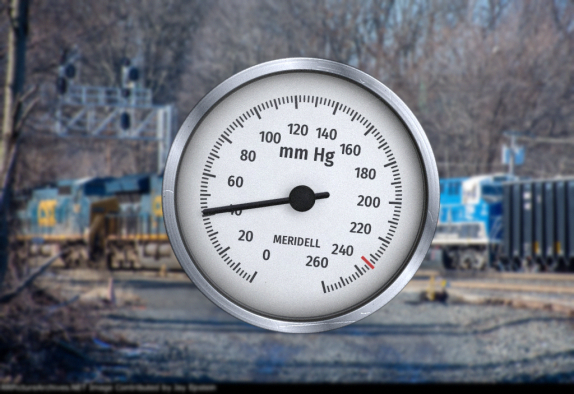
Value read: value=42 unit=mmHg
